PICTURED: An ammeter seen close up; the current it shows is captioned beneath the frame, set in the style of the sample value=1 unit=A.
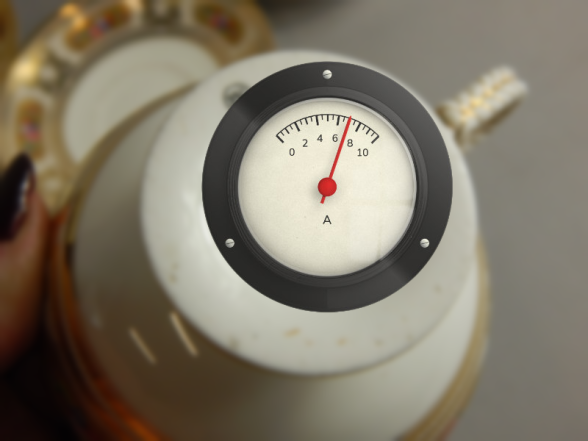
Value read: value=7 unit=A
